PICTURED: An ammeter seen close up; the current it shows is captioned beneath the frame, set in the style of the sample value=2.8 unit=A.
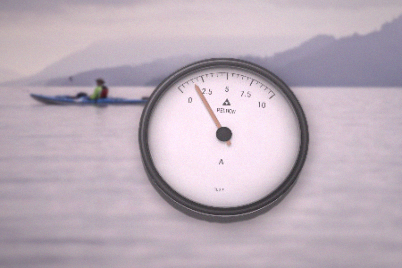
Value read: value=1.5 unit=A
